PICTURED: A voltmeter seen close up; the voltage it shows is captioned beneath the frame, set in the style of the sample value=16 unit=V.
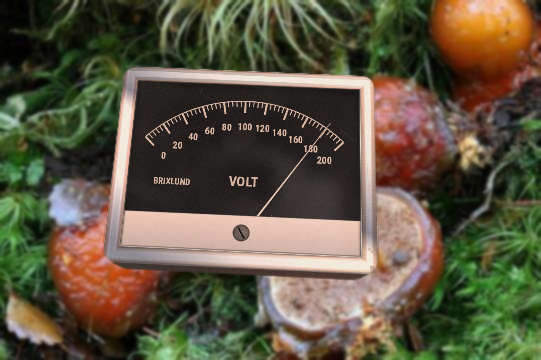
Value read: value=180 unit=V
